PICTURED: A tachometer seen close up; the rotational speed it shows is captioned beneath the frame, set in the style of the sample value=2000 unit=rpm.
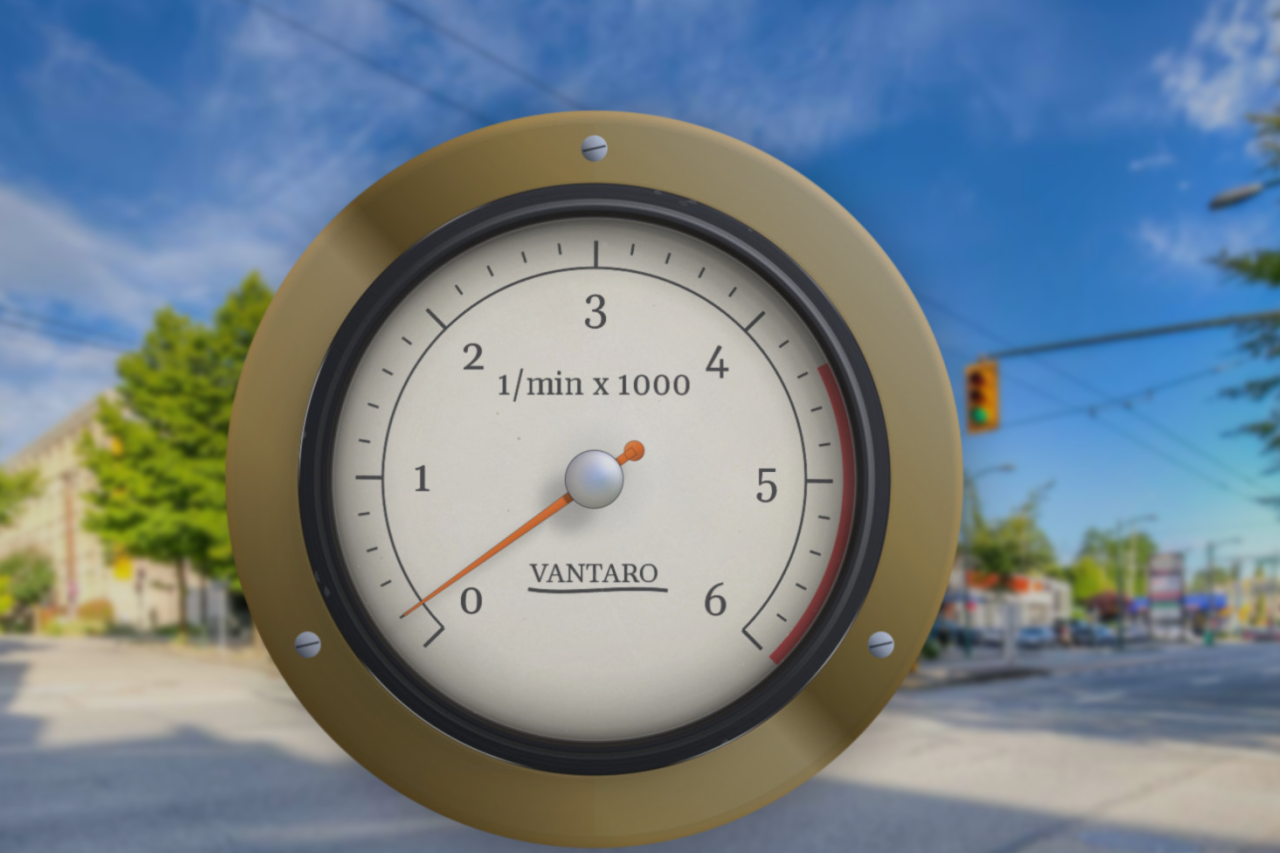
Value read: value=200 unit=rpm
